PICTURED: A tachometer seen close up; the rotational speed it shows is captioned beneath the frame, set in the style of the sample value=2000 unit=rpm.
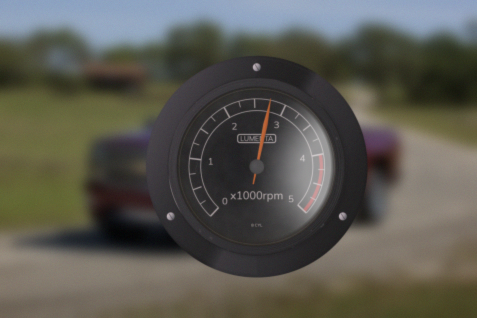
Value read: value=2750 unit=rpm
